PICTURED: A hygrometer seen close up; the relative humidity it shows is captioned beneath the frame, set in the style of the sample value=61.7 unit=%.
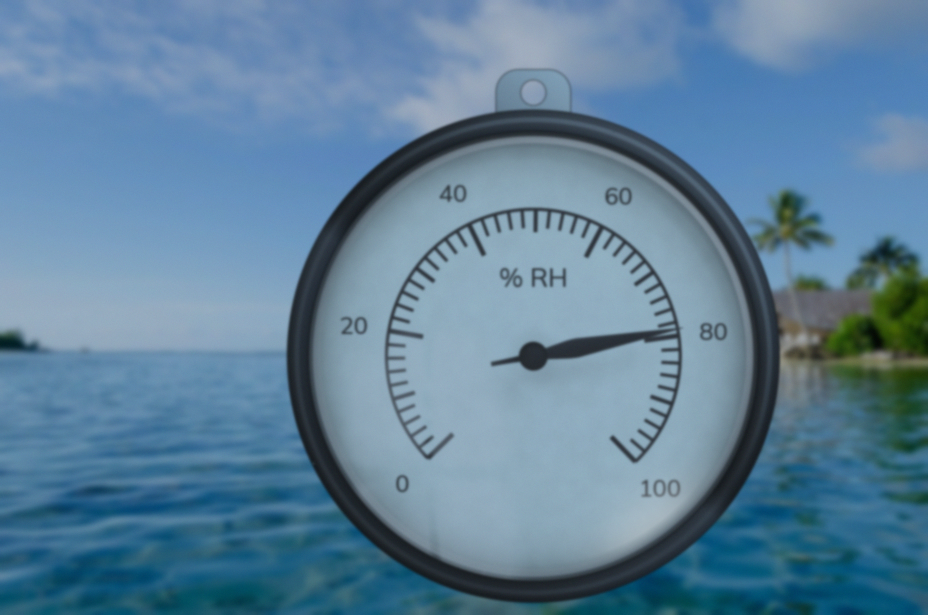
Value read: value=79 unit=%
